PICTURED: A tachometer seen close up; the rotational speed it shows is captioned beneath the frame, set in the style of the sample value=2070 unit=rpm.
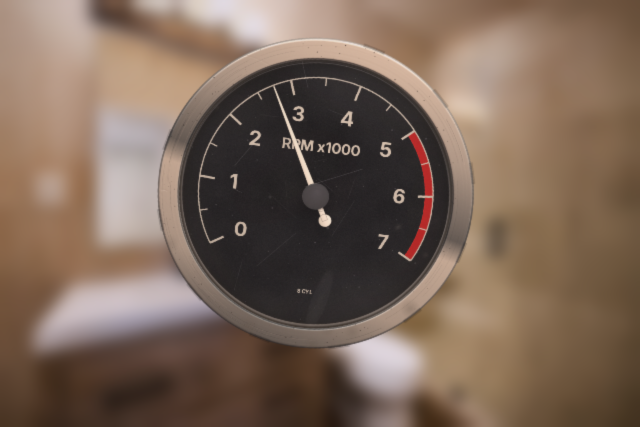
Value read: value=2750 unit=rpm
